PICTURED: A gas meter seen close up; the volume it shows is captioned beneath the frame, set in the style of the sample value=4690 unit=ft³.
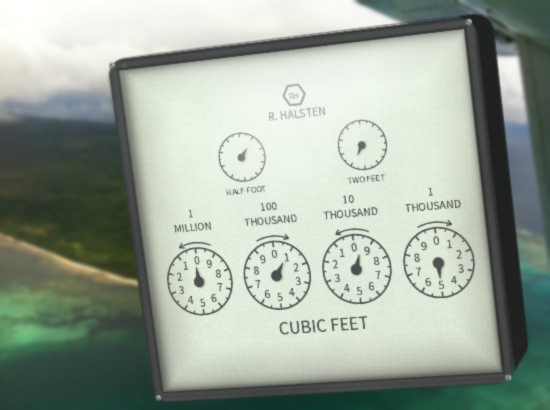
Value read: value=9500 unit=ft³
